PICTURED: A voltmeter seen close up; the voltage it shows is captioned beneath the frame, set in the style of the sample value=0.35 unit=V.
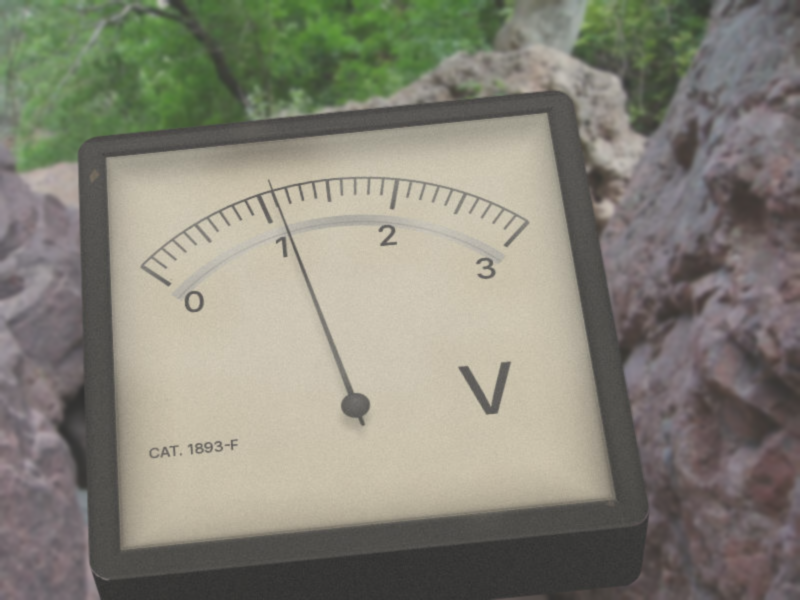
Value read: value=1.1 unit=V
